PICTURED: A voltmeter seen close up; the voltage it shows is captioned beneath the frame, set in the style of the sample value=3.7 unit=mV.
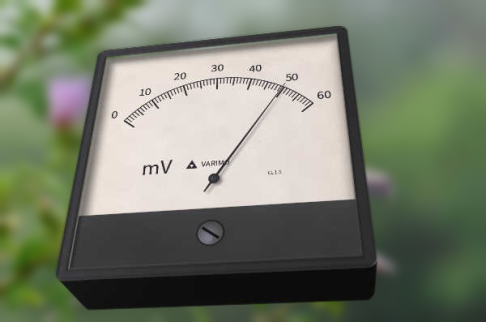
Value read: value=50 unit=mV
